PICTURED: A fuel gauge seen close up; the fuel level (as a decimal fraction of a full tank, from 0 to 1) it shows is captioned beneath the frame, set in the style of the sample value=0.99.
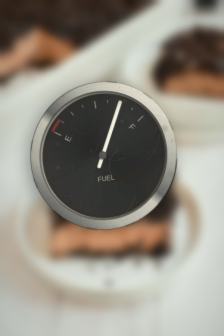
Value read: value=0.75
